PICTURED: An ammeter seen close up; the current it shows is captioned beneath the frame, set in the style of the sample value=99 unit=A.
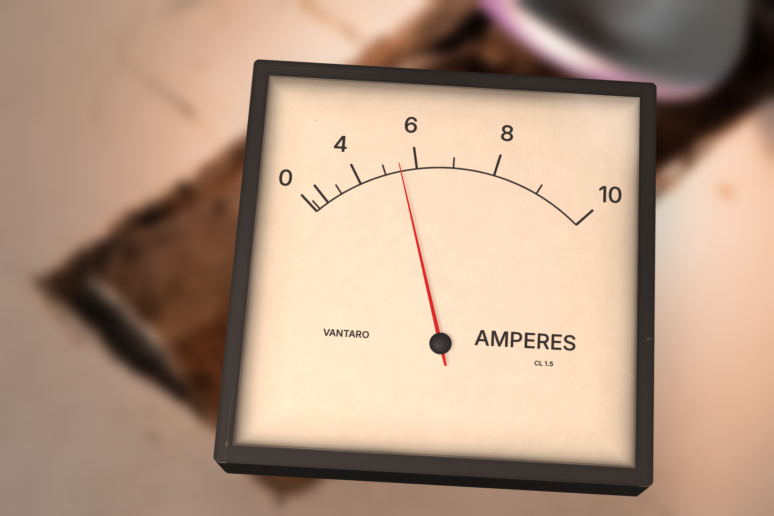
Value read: value=5.5 unit=A
